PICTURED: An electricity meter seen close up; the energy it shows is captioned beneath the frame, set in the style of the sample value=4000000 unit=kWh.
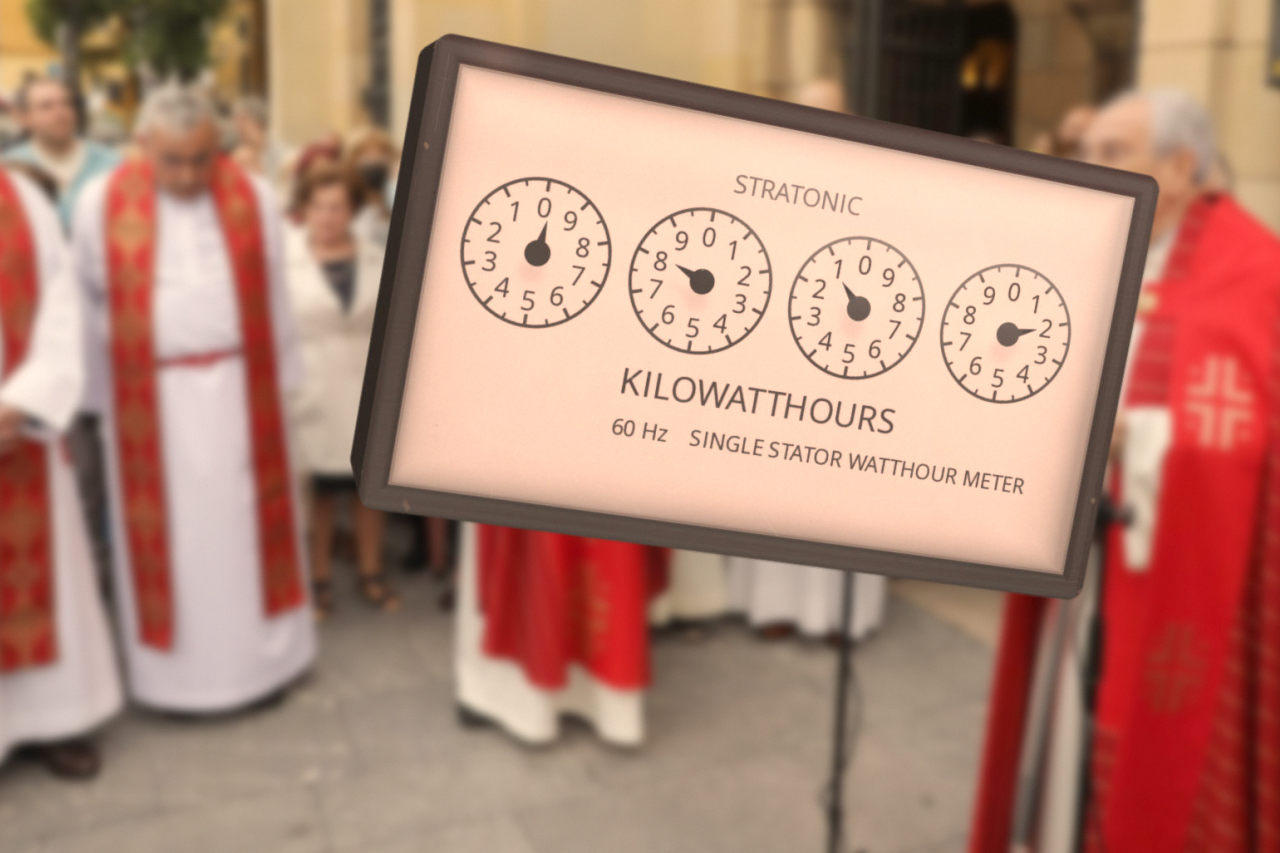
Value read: value=9812 unit=kWh
